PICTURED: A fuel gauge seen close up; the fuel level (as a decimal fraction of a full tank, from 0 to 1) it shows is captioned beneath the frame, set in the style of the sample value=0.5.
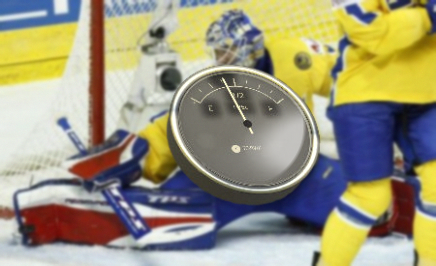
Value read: value=0.375
